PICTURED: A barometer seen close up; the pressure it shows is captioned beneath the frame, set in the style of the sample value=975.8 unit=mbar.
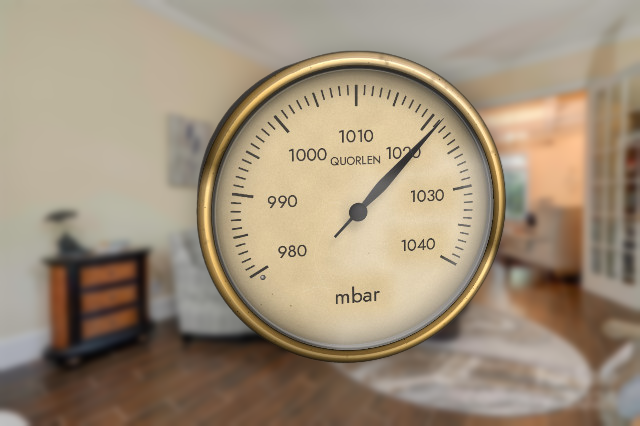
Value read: value=1021 unit=mbar
